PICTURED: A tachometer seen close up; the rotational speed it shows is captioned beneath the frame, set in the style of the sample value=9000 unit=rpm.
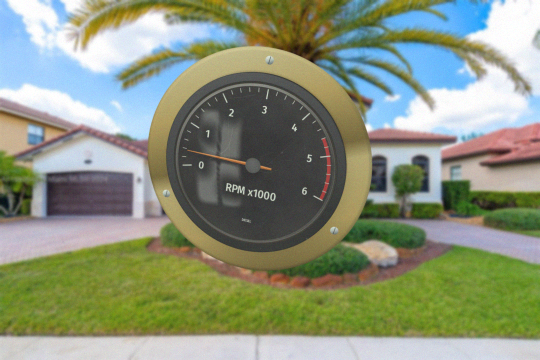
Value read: value=400 unit=rpm
